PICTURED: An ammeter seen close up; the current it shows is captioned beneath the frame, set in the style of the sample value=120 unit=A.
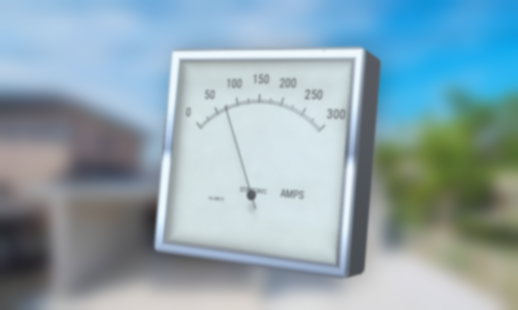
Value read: value=75 unit=A
